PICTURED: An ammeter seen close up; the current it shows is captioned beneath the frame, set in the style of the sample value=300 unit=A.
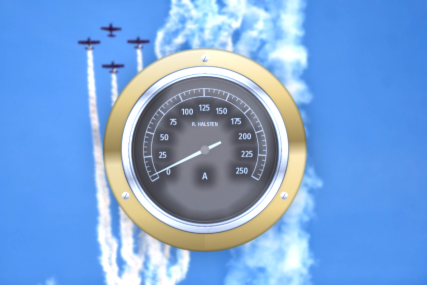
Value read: value=5 unit=A
